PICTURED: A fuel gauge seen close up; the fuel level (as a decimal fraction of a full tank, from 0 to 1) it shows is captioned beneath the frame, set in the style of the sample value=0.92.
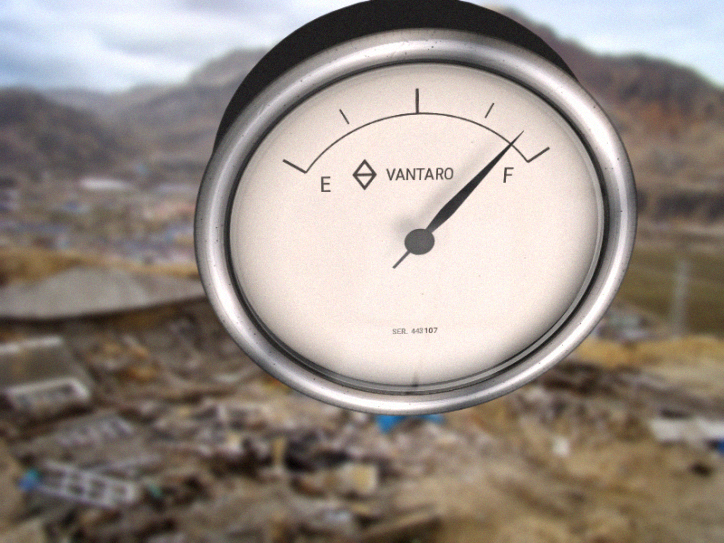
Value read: value=0.875
